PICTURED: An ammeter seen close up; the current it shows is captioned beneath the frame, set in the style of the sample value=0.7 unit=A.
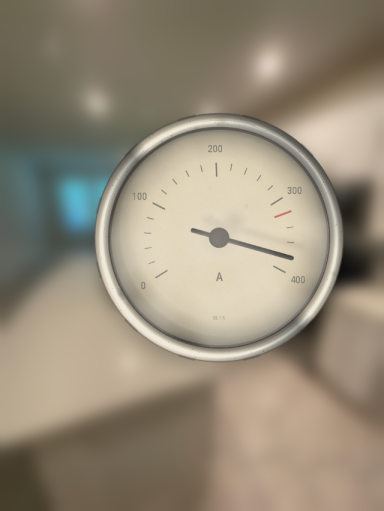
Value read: value=380 unit=A
